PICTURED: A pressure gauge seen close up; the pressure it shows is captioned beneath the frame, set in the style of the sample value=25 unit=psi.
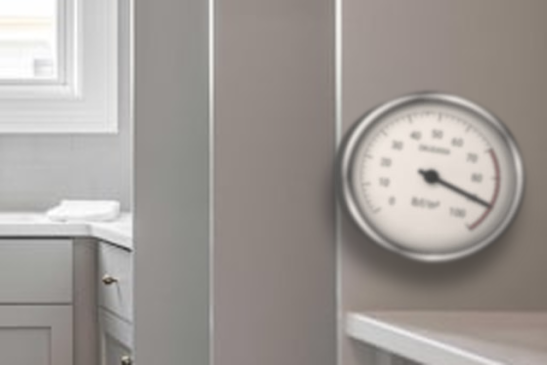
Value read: value=90 unit=psi
